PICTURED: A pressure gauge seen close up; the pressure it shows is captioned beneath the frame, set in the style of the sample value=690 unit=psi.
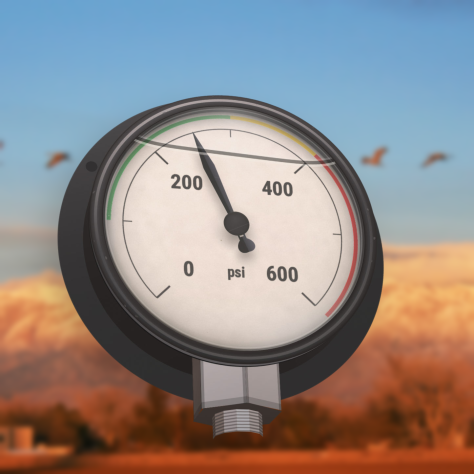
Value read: value=250 unit=psi
